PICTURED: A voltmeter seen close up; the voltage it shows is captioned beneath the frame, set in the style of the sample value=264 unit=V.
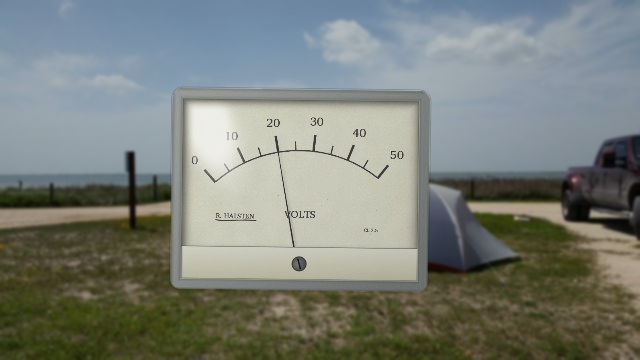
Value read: value=20 unit=V
